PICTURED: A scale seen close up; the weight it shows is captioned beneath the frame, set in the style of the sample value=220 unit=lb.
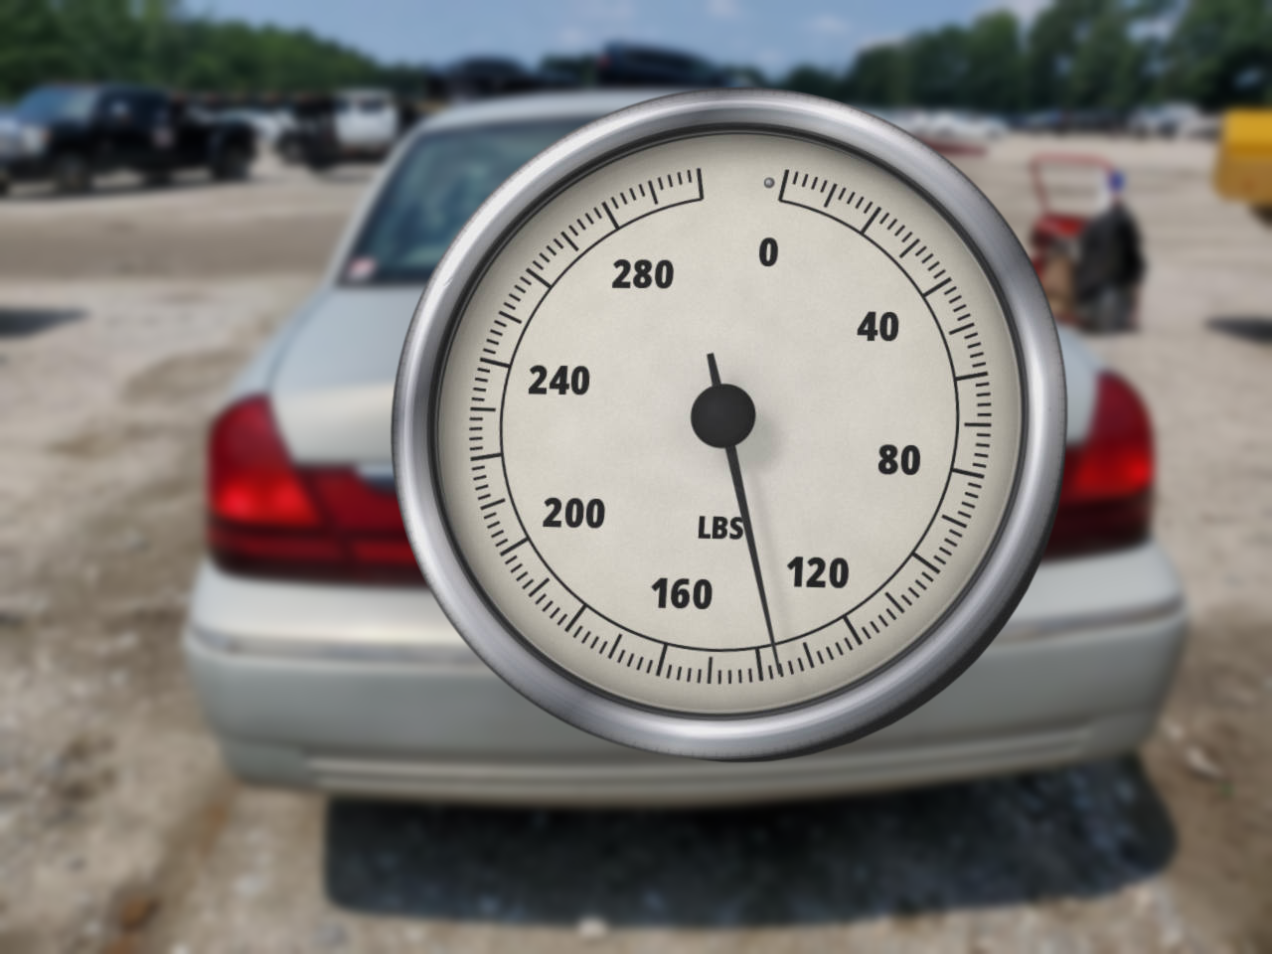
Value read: value=136 unit=lb
